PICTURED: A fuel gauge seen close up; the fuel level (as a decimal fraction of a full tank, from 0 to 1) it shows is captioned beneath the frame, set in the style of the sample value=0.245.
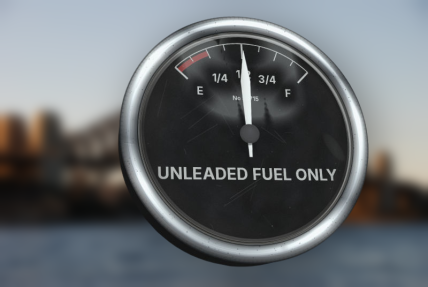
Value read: value=0.5
